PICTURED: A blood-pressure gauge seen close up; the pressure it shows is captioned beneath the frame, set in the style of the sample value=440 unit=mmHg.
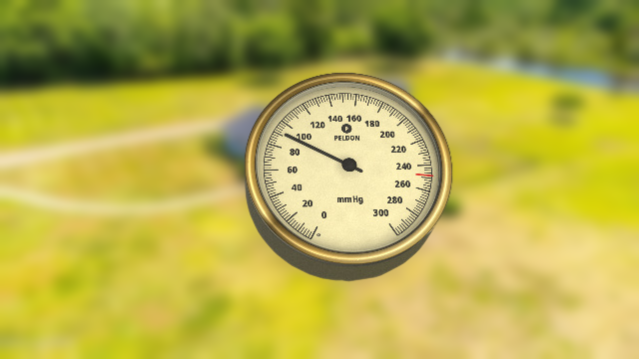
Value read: value=90 unit=mmHg
